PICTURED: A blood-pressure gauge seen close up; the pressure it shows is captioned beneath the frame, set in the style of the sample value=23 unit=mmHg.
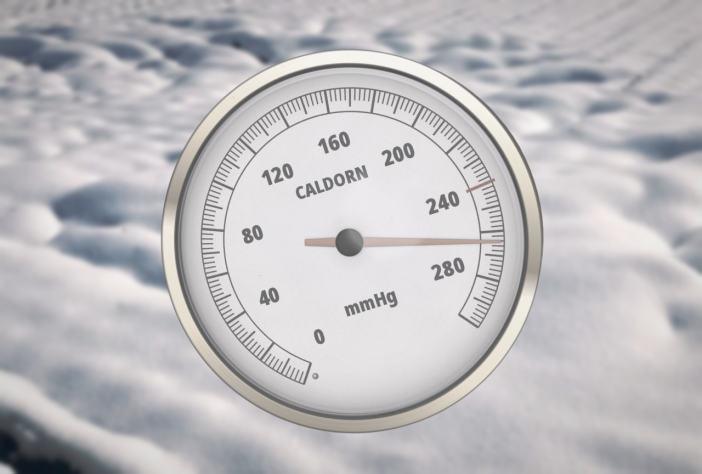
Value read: value=264 unit=mmHg
